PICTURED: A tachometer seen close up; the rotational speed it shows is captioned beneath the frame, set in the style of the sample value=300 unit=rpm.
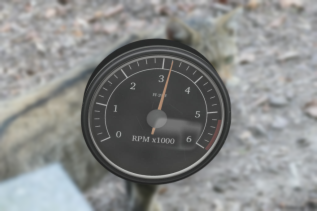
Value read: value=3200 unit=rpm
